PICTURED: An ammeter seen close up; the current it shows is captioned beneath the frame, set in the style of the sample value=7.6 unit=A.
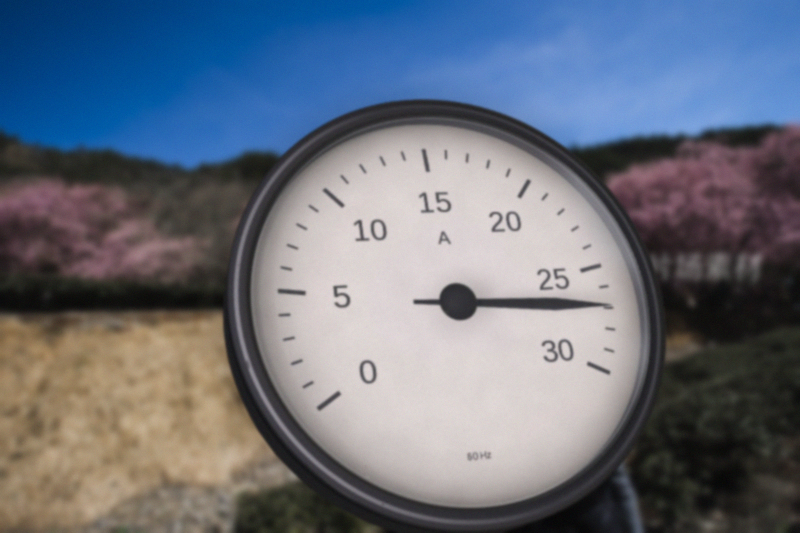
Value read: value=27 unit=A
